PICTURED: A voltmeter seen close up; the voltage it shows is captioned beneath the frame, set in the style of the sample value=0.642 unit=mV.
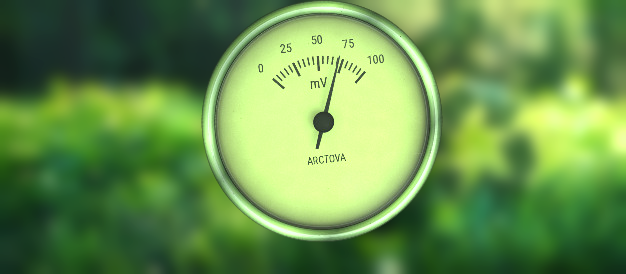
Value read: value=70 unit=mV
